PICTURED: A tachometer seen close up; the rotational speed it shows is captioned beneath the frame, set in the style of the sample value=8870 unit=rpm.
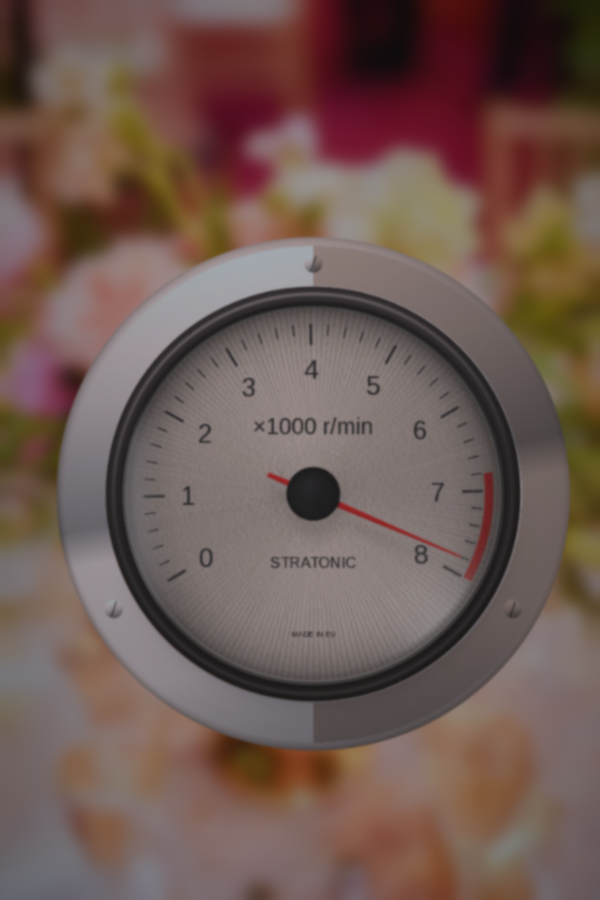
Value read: value=7800 unit=rpm
